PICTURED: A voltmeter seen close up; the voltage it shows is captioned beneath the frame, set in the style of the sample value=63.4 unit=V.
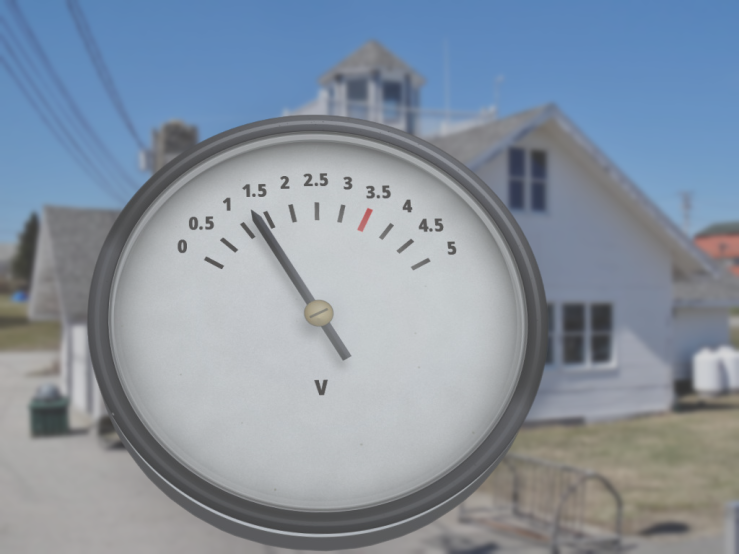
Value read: value=1.25 unit=V
